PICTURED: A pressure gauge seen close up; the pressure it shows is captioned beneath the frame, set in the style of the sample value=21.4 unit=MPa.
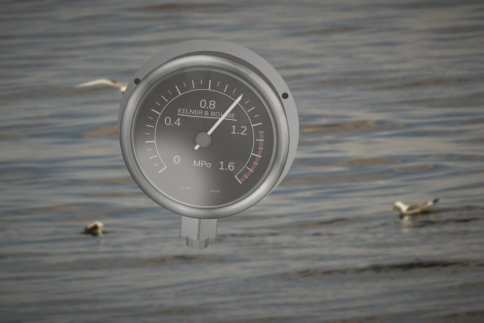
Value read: value=1 unit=MPa
